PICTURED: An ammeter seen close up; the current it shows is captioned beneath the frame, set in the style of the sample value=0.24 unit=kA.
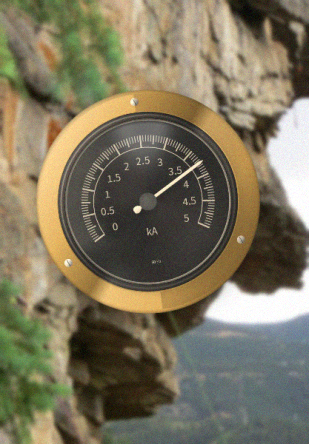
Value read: value=3.75 unit=kA
